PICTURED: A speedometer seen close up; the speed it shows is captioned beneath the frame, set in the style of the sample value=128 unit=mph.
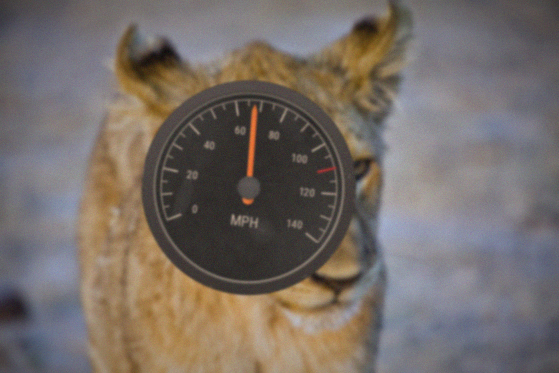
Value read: value=67.5 unit=mph
